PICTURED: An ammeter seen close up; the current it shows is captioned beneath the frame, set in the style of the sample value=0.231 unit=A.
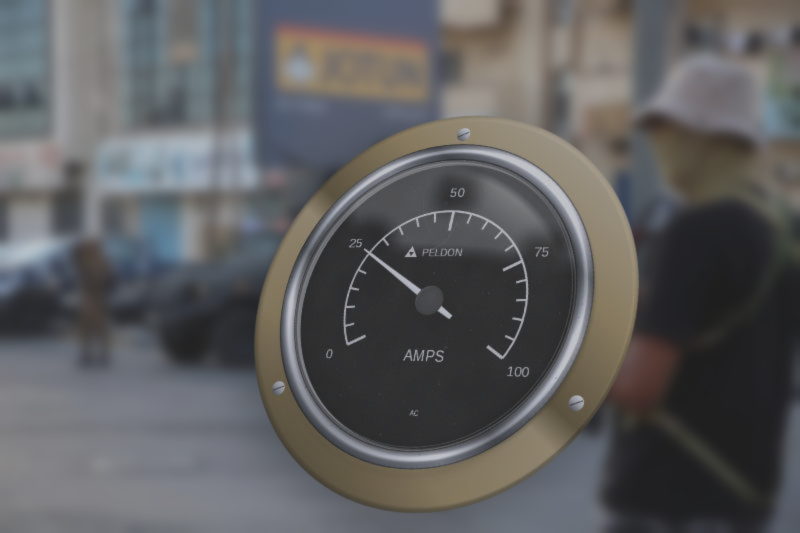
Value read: value=25 unit=A
